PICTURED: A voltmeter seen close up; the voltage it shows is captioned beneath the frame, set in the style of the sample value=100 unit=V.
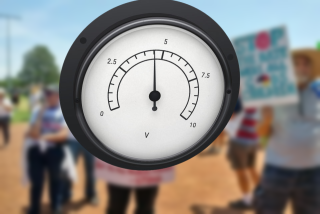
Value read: value=4.5 unit=V
